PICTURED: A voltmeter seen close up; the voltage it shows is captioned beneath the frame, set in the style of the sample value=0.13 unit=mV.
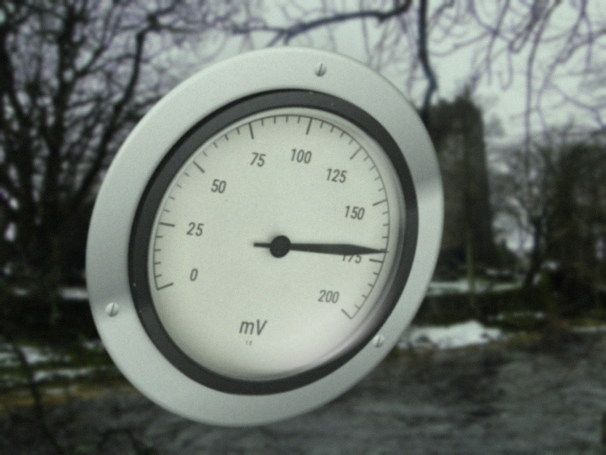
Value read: value=170 unit=mV
